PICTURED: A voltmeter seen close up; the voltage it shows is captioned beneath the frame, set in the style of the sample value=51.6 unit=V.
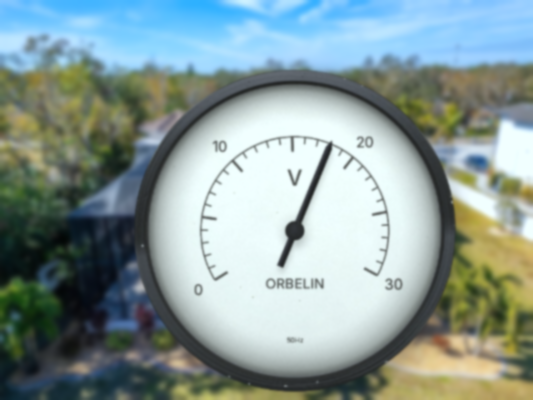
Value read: value=18 unit=V
